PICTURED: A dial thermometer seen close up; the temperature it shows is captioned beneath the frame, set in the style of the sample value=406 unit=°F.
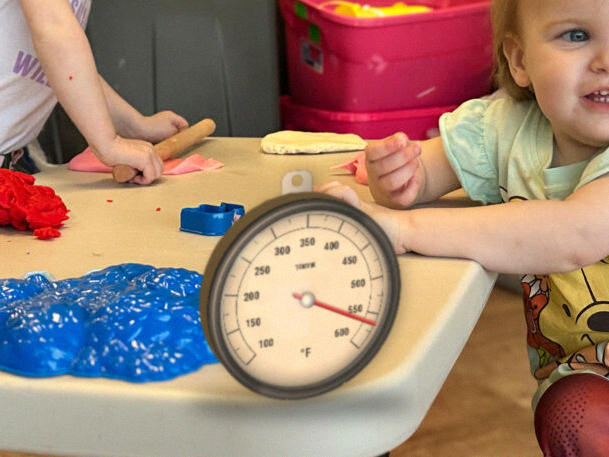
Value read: value=562.5 unit=°F
